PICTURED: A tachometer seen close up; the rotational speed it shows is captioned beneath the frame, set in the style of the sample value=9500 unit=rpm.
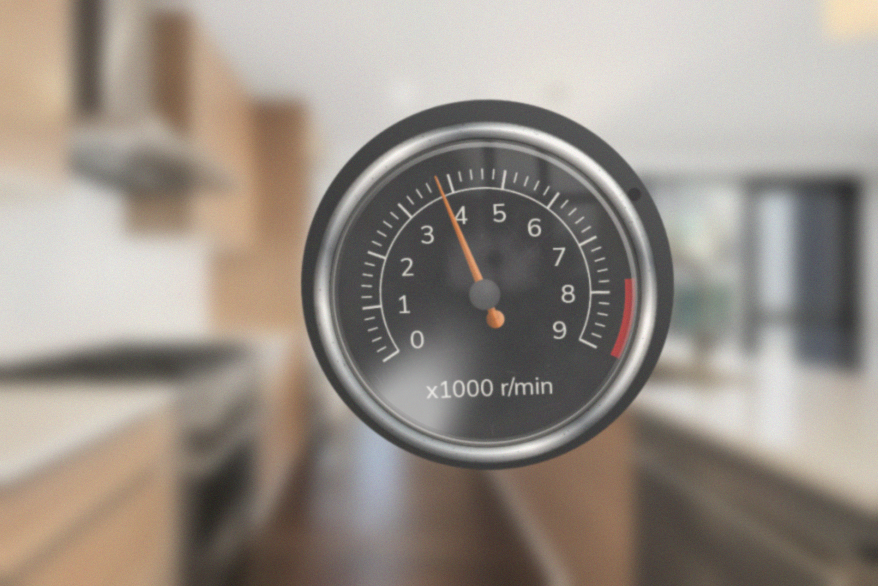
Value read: value=3800 unit=rpm
